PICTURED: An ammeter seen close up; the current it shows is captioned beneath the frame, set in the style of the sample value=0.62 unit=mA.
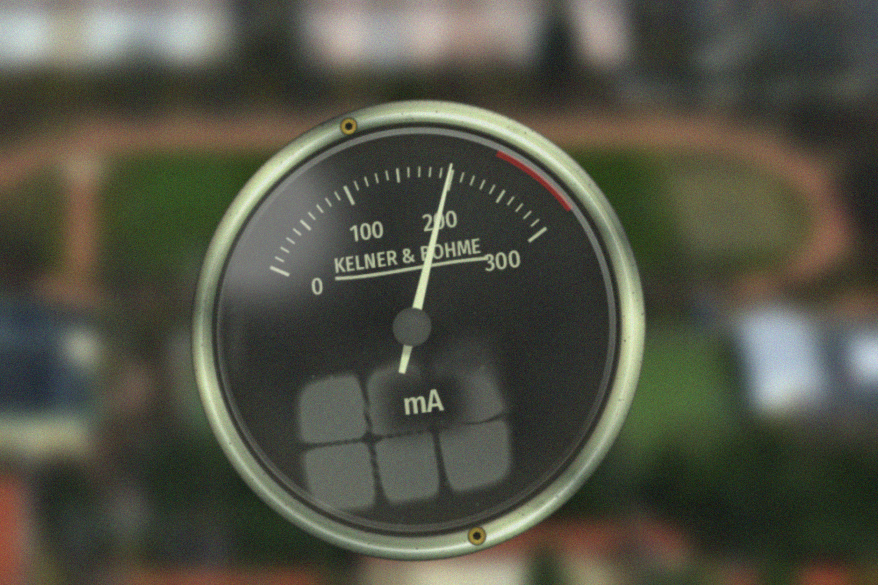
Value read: value=200 unit=mA
